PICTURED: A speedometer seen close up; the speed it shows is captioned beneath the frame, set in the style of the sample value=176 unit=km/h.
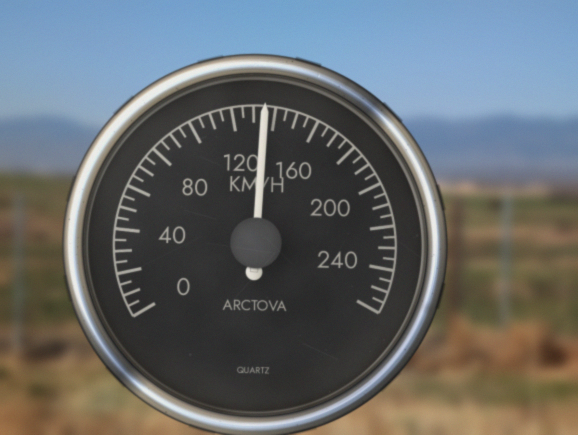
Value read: value=135 unit=km/h
